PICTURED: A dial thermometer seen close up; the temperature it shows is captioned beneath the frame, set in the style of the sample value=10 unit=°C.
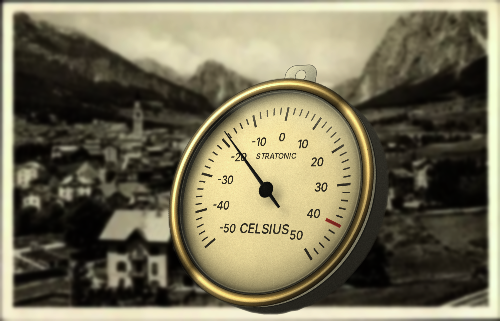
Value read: value=-18 unit=°C
